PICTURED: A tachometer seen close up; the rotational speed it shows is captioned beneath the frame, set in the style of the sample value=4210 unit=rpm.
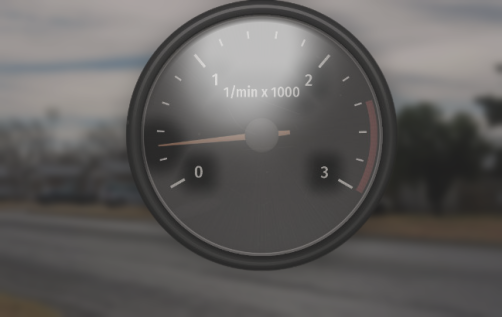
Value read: value=300 unit=rpm
